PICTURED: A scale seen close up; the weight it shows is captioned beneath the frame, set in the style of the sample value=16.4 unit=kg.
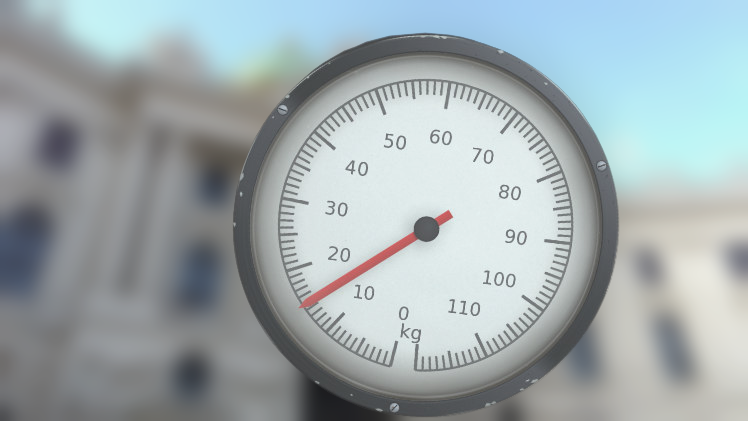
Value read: value=15 unit=kg
